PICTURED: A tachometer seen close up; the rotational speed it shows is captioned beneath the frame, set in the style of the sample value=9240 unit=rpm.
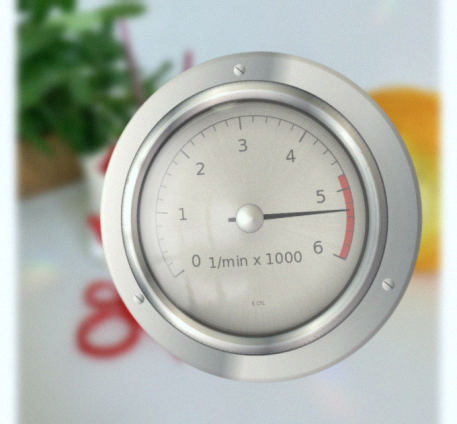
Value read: value=5300 unit=rpm
